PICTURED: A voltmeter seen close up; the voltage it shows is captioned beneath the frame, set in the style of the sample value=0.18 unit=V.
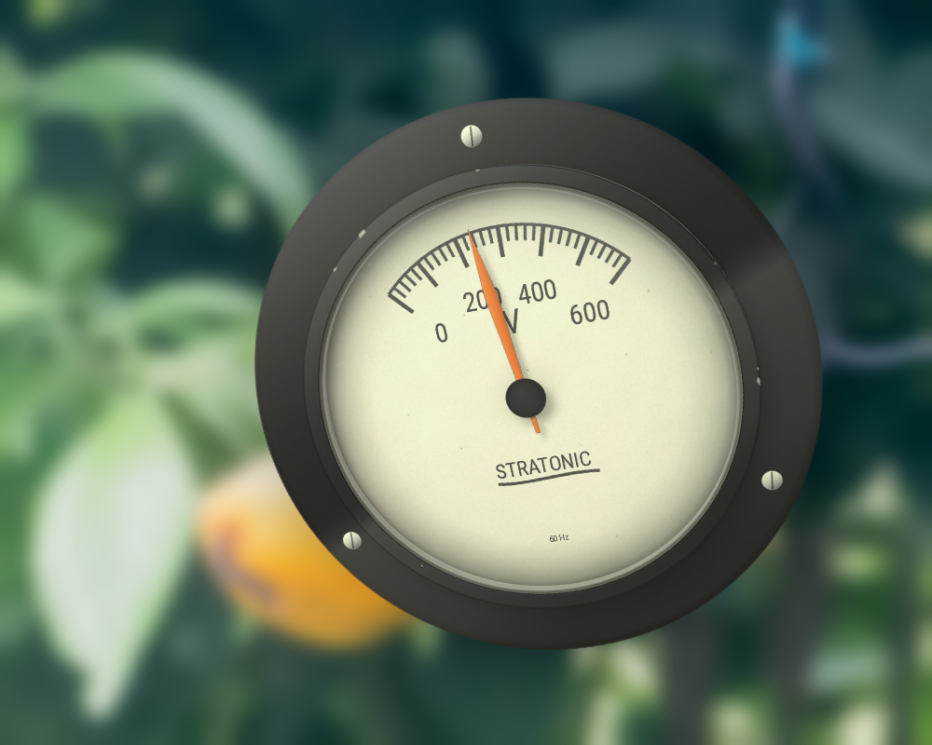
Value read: value=240 unit=V
